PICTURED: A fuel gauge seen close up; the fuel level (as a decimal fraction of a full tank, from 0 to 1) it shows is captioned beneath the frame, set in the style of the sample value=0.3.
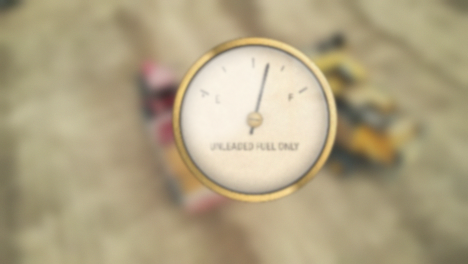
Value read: value=0.625
